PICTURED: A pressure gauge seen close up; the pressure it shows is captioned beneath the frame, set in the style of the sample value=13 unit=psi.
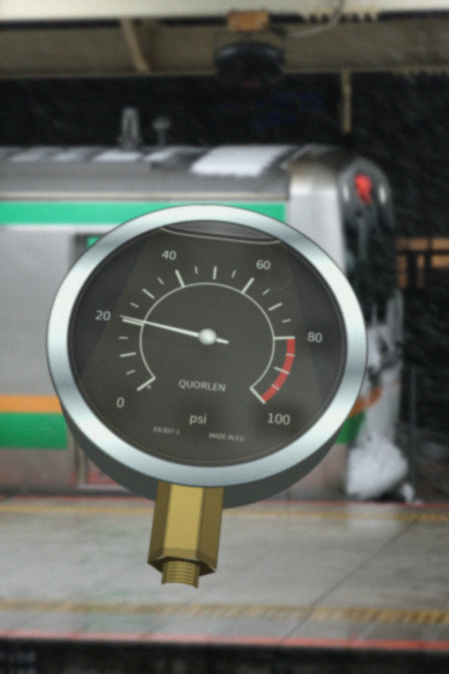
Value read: value=20 unit=psi
